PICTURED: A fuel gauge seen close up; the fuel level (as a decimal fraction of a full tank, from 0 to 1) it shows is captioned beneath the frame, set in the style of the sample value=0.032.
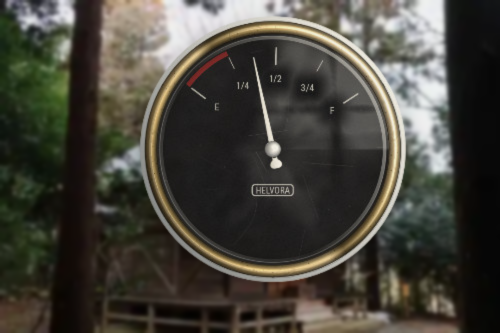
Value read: value=0.375
